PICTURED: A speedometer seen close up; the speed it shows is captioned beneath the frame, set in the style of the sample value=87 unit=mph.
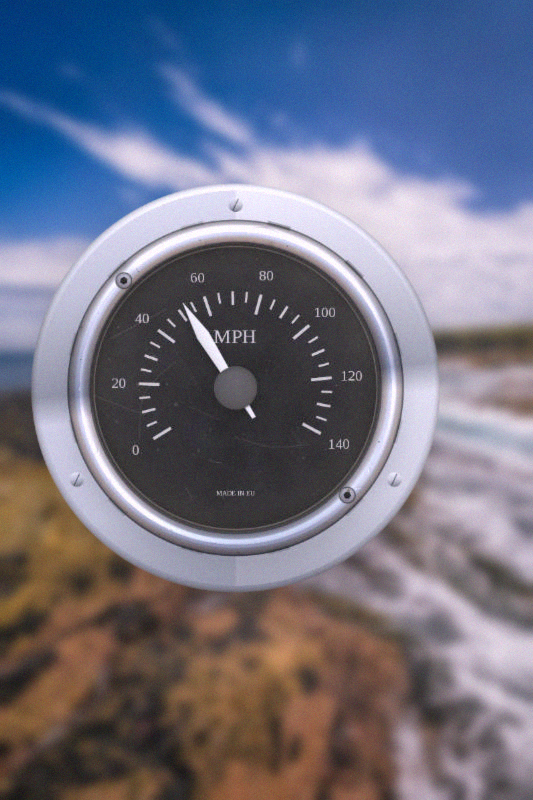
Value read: value=52.5 unit=mph
